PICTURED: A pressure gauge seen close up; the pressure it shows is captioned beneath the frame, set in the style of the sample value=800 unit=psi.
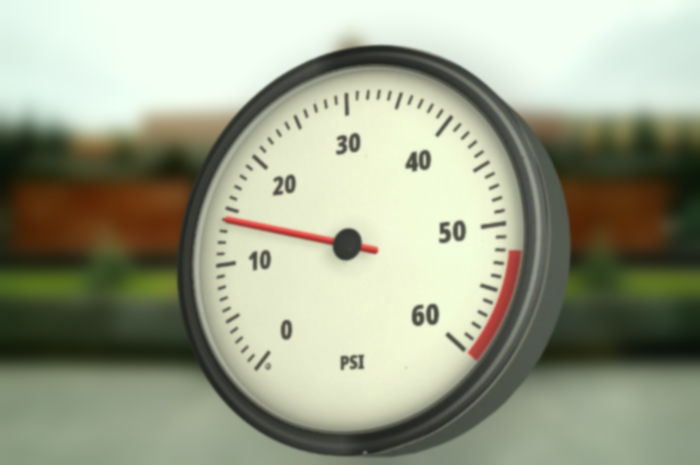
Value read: value=14 unit=psi
